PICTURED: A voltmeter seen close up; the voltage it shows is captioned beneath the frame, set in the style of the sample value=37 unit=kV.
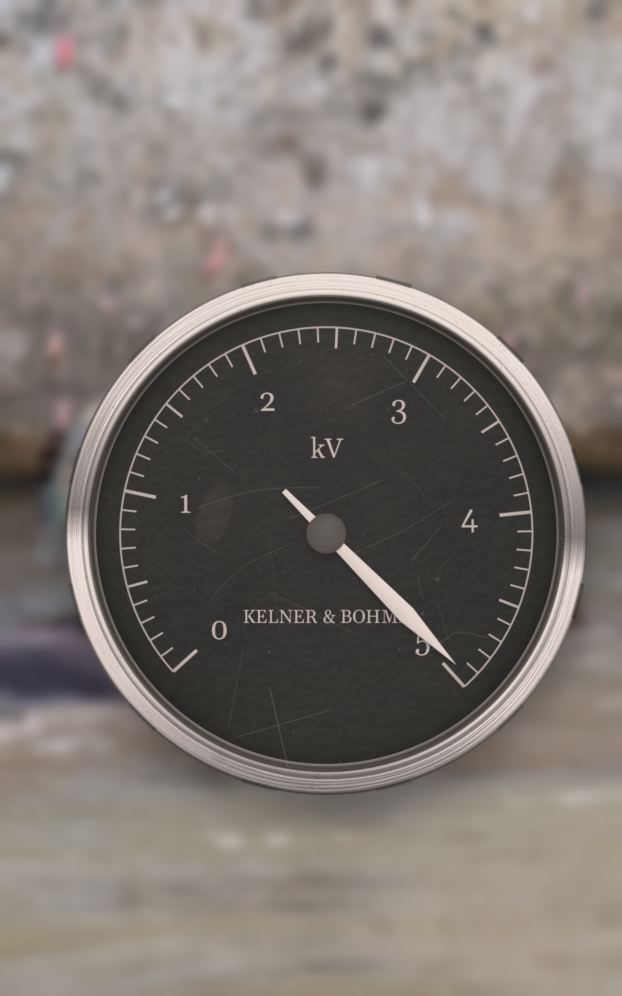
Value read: value=4.95 unit=kV
